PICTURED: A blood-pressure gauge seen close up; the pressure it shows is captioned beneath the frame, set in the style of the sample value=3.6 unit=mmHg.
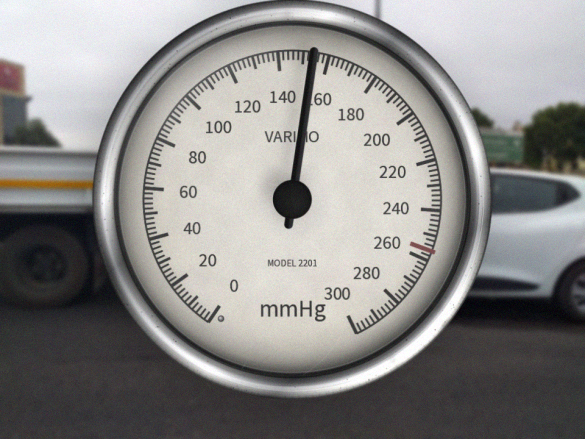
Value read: value=154 unit=mmHg
